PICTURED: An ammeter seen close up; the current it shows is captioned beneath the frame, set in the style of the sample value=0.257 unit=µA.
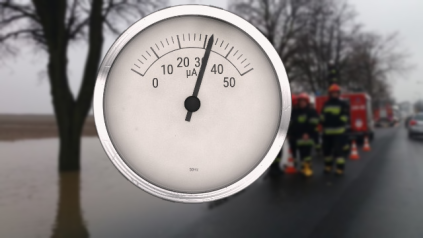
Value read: value=32 unit=µA
